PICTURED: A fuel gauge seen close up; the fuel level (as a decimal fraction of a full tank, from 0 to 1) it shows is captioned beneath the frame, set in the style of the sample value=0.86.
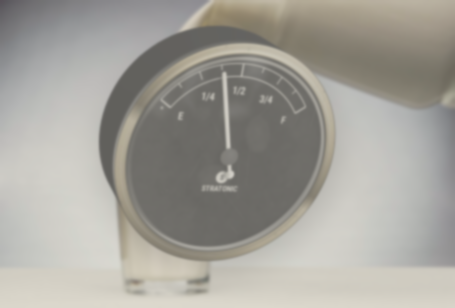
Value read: value=0.375
